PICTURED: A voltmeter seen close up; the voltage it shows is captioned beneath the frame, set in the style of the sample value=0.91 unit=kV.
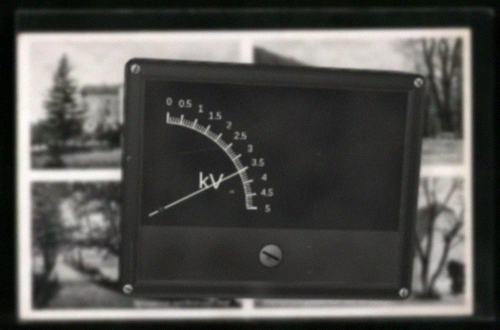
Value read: value=3.5 unit=kV
